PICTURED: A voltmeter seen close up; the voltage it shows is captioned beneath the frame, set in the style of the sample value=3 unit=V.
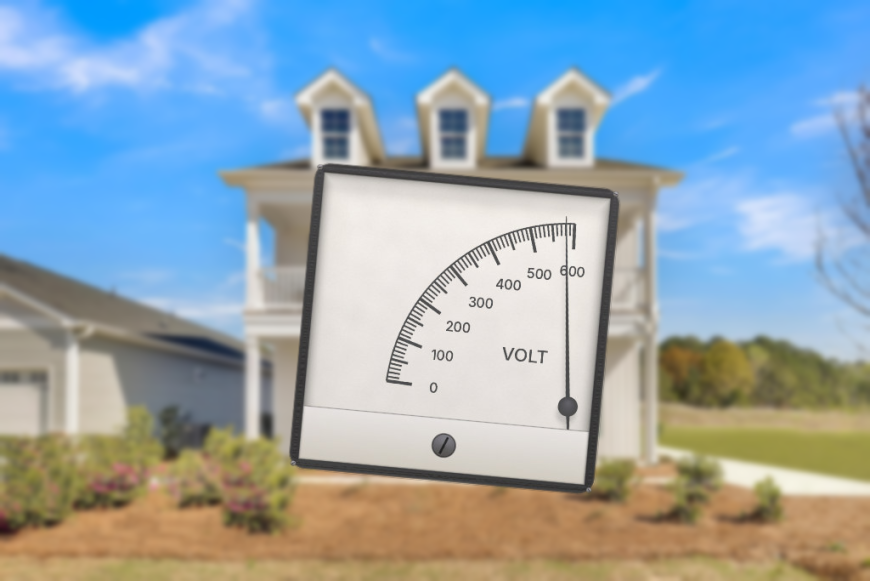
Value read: value=580 unit=V
